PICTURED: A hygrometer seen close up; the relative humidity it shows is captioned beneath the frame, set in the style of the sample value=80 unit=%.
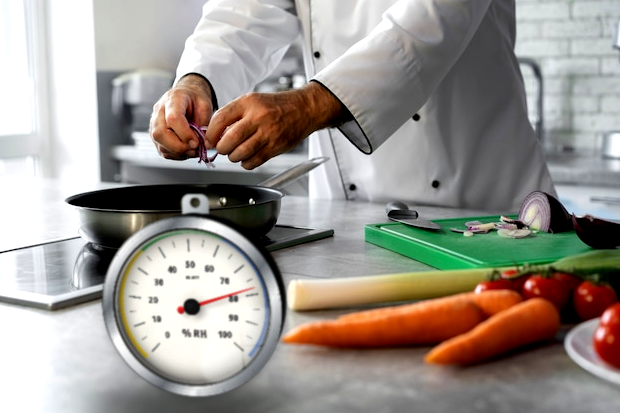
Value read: value=77.5 unit=%
